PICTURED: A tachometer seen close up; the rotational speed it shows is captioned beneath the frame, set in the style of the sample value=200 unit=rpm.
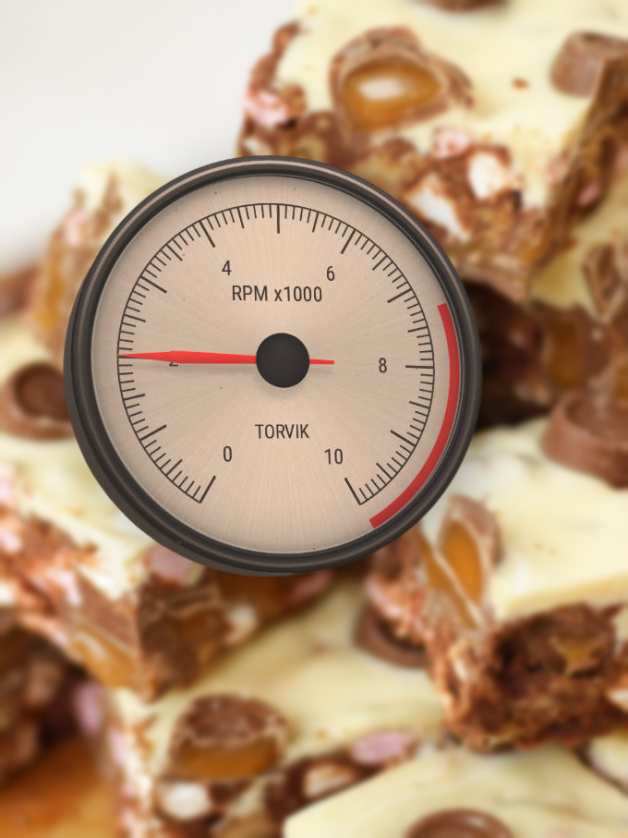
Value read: value=2000 unit=rpm
